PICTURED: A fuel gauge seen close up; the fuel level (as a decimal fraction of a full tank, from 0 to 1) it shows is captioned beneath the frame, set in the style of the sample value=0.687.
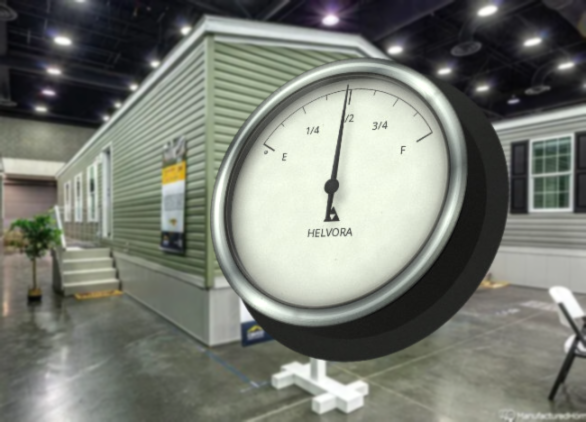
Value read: value=0.5
